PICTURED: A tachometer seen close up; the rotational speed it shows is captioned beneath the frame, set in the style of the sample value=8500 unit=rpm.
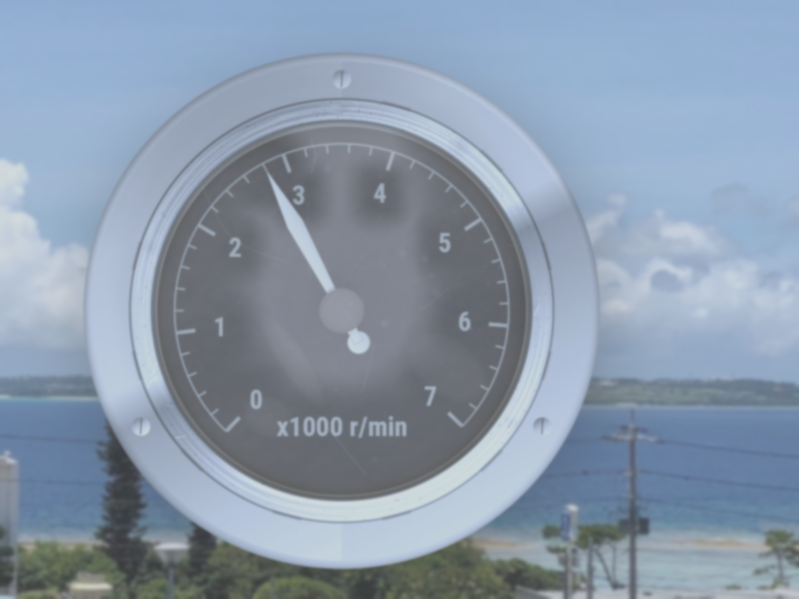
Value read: value=2800 unit=rpm
